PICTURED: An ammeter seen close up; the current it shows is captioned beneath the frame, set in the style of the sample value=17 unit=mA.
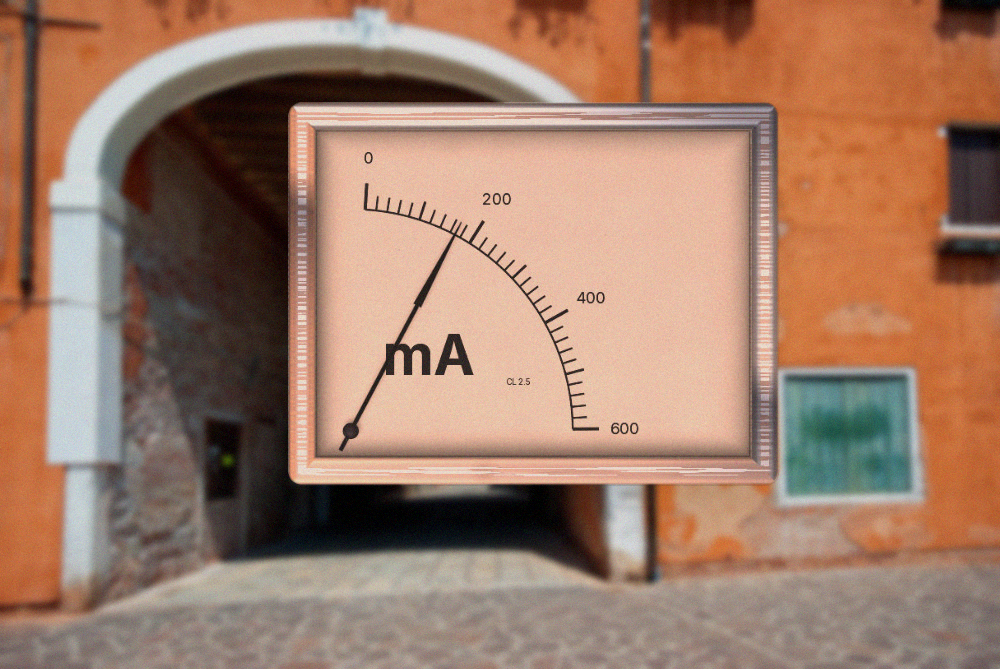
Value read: value=170 unit=mA
